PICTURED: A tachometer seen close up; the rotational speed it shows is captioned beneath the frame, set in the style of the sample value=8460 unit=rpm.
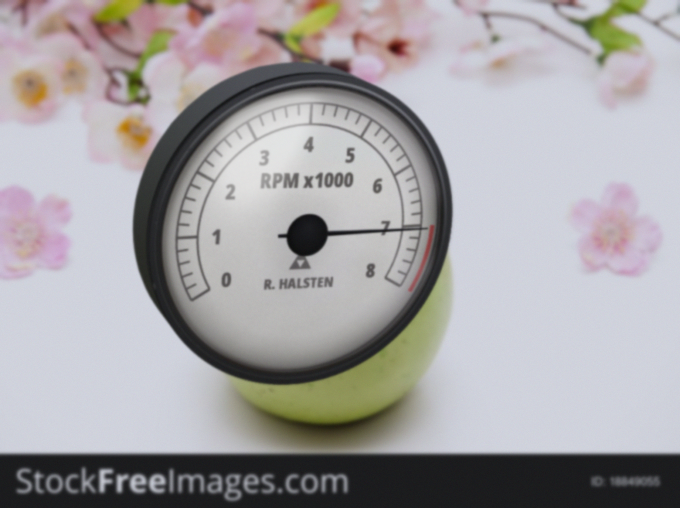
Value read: value=7000 unit=rpm
